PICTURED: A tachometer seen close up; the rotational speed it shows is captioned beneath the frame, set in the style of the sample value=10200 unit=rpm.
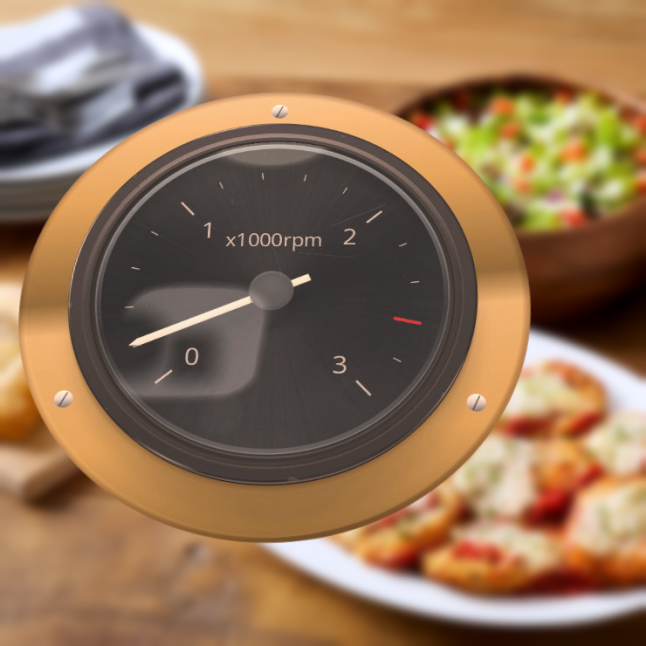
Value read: value=200 unit=rpm
